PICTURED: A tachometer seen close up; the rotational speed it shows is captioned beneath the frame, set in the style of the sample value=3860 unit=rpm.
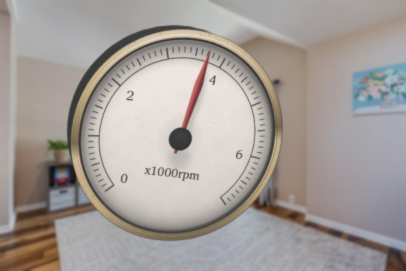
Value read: value=3700 unit=rpm
